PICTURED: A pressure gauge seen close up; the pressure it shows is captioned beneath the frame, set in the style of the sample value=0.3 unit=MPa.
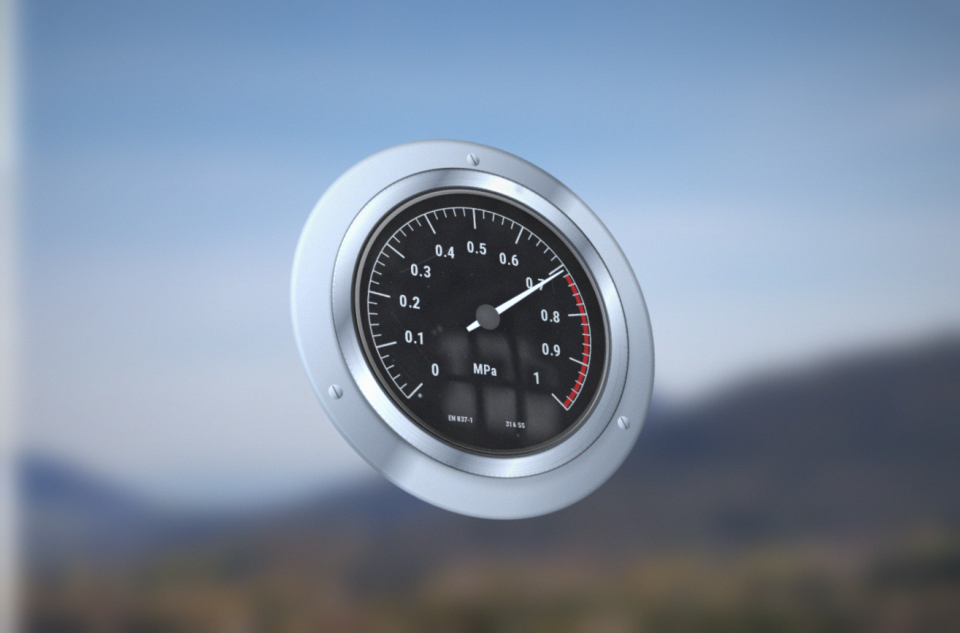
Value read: value=0.71 unit=MPa
